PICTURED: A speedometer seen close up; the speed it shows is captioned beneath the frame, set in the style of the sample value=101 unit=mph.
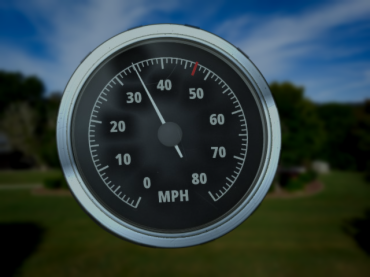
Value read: value=34 unit=mph
